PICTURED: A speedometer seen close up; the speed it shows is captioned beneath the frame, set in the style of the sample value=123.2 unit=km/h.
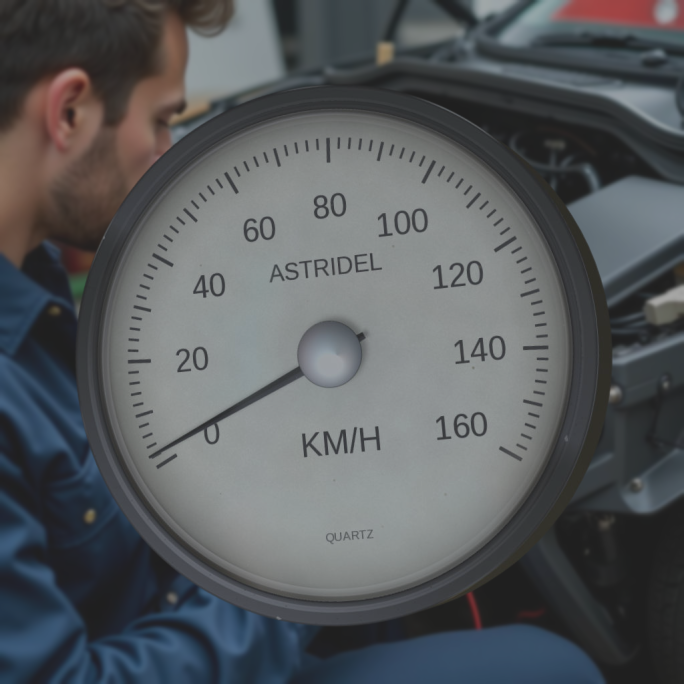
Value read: value=2 unit=km/h
